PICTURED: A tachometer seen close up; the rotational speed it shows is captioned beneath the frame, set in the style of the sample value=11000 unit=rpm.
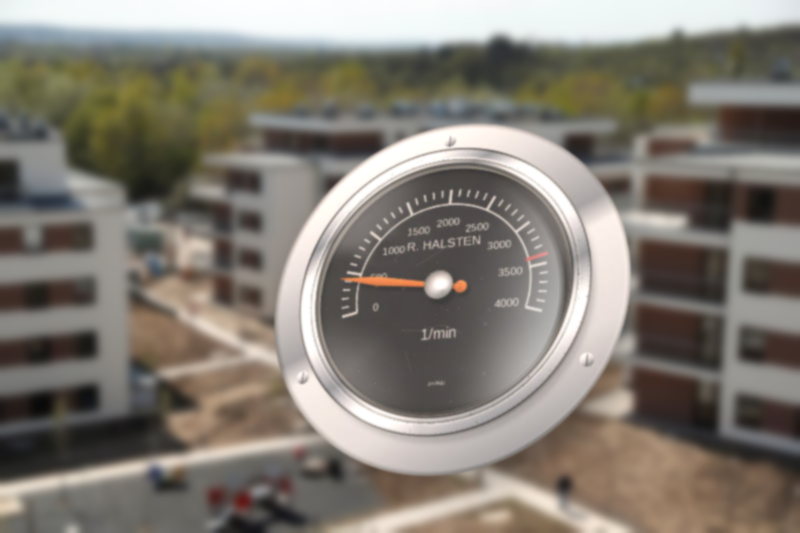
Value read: value=400 unit=rpm
